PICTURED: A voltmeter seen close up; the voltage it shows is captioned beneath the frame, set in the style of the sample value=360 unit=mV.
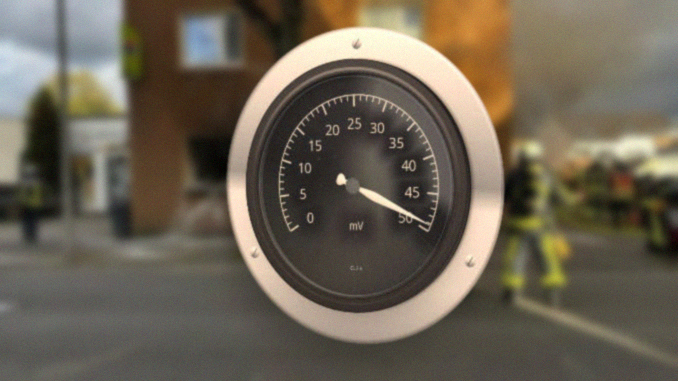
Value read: value=49 unit=mV
